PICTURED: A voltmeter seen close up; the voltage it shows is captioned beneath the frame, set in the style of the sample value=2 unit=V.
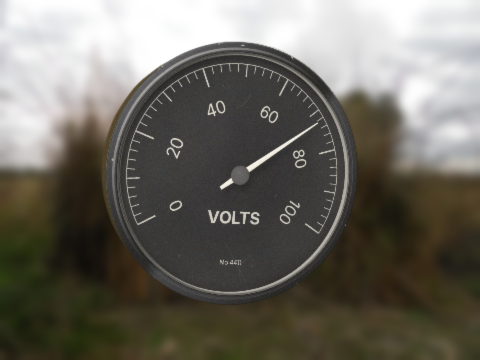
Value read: value=72 unit=V
